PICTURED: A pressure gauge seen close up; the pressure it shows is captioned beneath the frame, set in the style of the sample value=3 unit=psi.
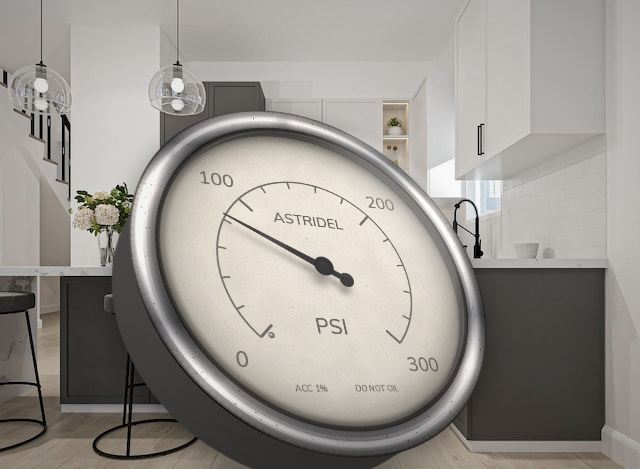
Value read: value=80 unit=psi
